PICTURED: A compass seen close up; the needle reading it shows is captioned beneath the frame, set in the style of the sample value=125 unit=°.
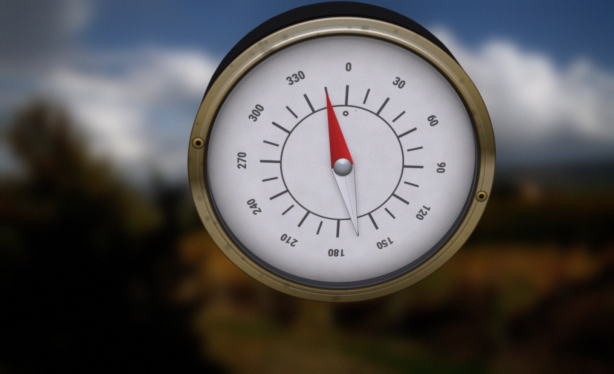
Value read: value=345 unit=°
